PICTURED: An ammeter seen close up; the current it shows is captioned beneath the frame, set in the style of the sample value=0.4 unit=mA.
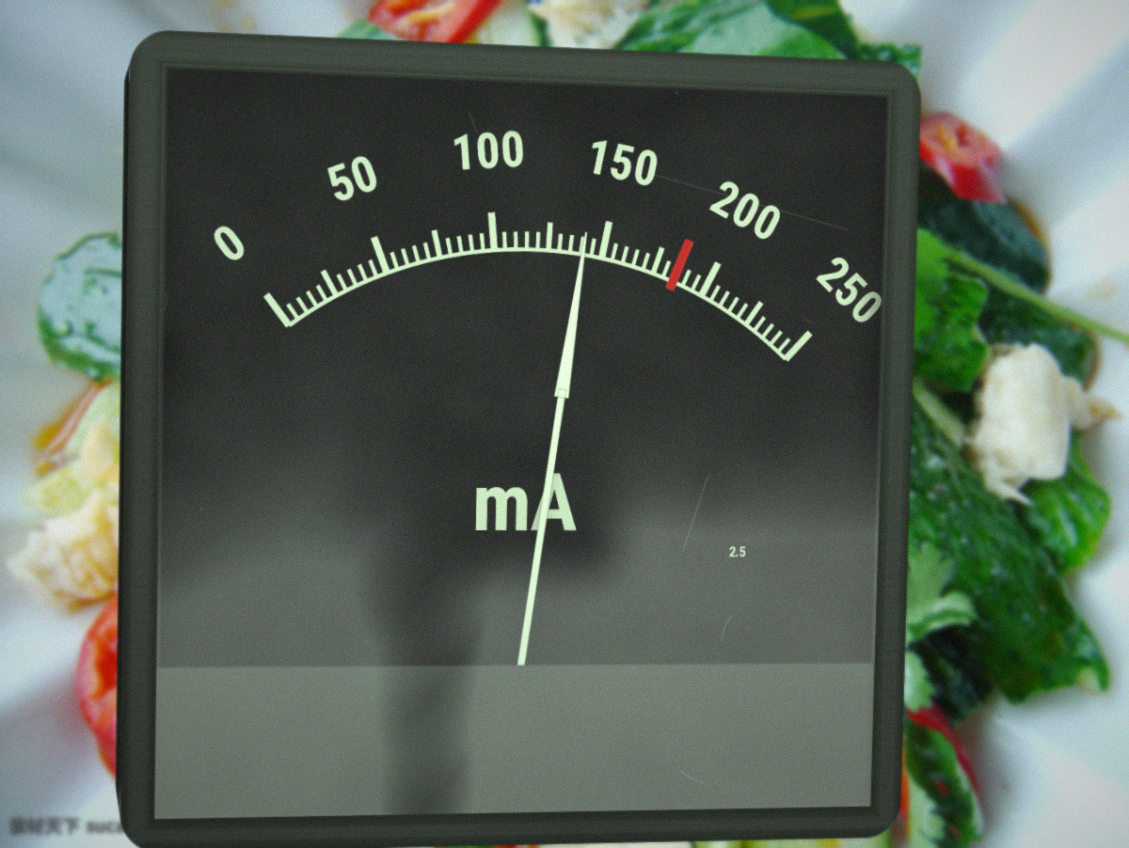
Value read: value=140 unit=mA
